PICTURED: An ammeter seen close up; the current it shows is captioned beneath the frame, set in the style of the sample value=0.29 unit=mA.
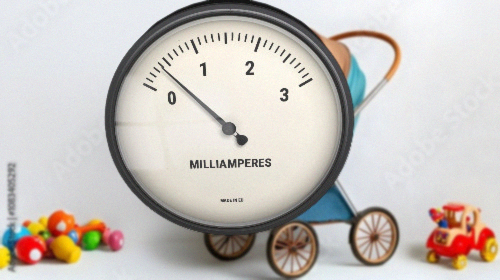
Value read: value=0.4 unit=mA
